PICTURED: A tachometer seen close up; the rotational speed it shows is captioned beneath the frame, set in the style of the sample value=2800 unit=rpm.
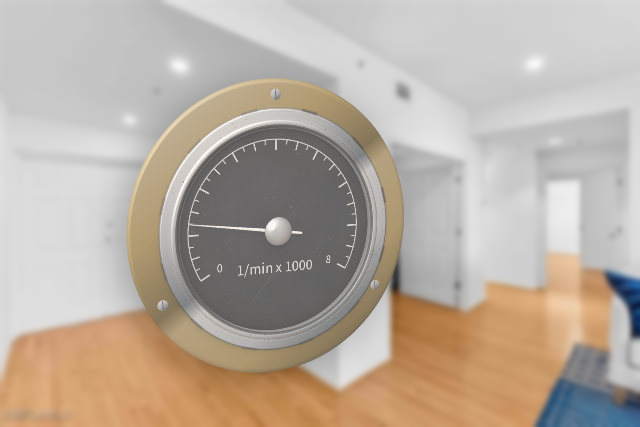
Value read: value=1250 unit=rpm
